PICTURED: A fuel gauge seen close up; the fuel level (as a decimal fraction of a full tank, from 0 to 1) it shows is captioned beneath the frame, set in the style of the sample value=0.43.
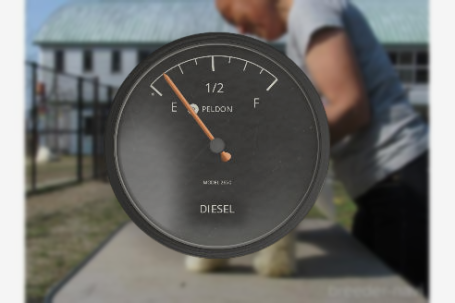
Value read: value=0.125
